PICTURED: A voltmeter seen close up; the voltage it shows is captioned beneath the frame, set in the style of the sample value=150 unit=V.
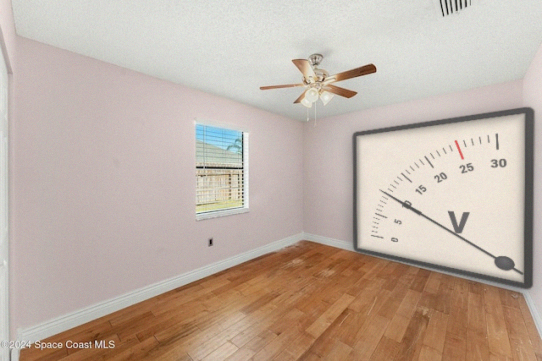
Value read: value=10 unit=V
